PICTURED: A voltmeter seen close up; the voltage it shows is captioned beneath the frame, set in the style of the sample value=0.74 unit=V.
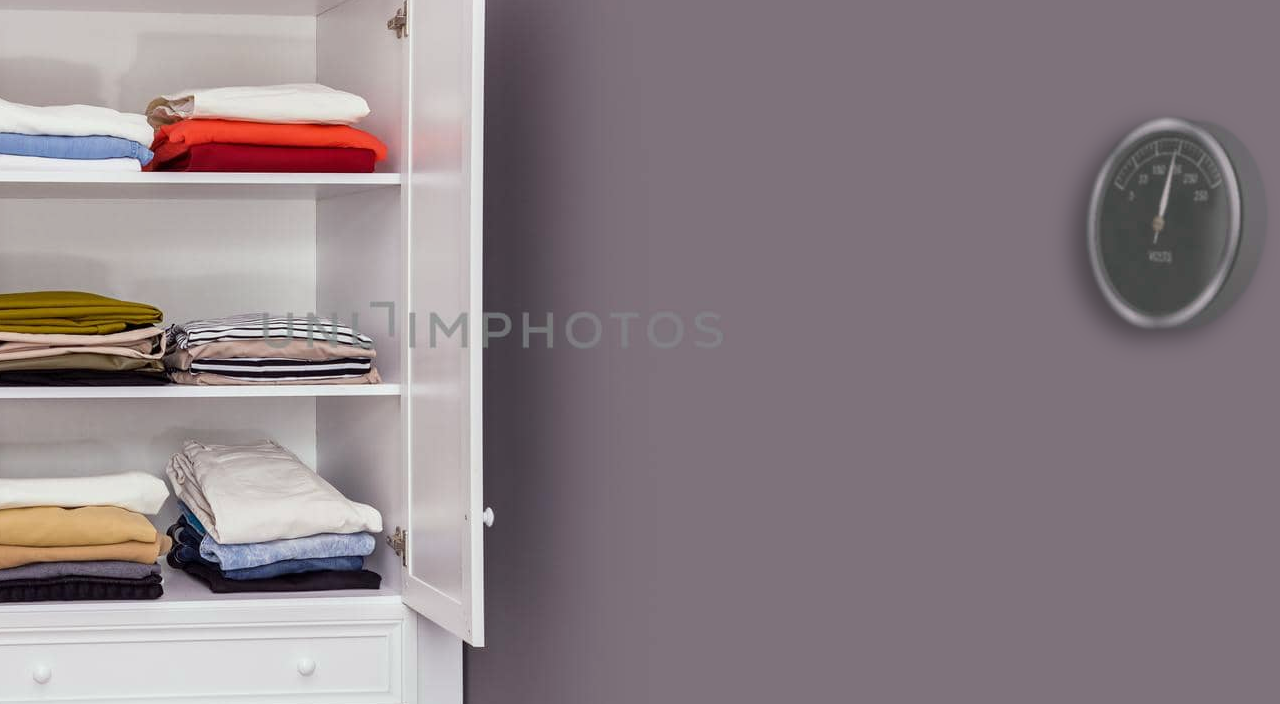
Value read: value=150 unit=V
